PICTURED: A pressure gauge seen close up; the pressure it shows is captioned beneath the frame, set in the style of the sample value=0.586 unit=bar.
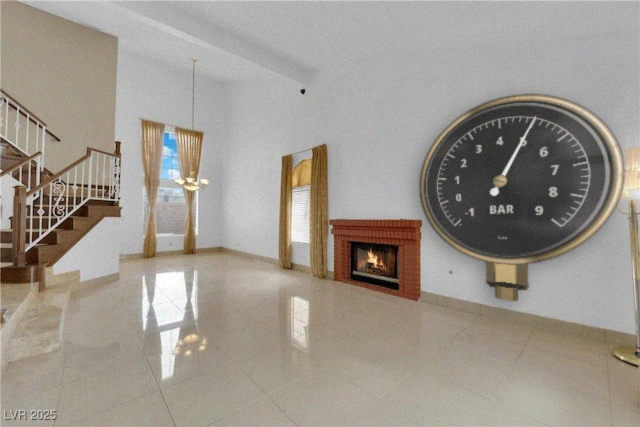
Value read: value=5 unit=bar
